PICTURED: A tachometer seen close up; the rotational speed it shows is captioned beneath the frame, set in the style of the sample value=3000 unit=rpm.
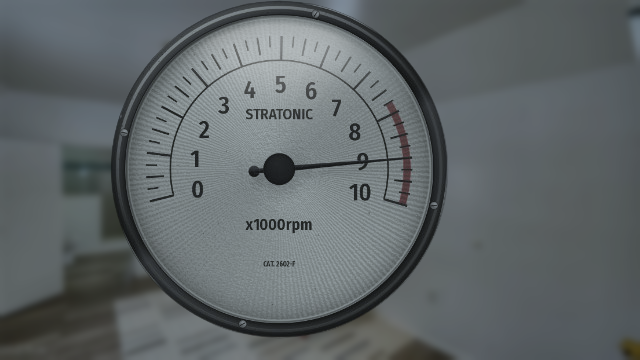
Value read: value=9000 unit=rpm
